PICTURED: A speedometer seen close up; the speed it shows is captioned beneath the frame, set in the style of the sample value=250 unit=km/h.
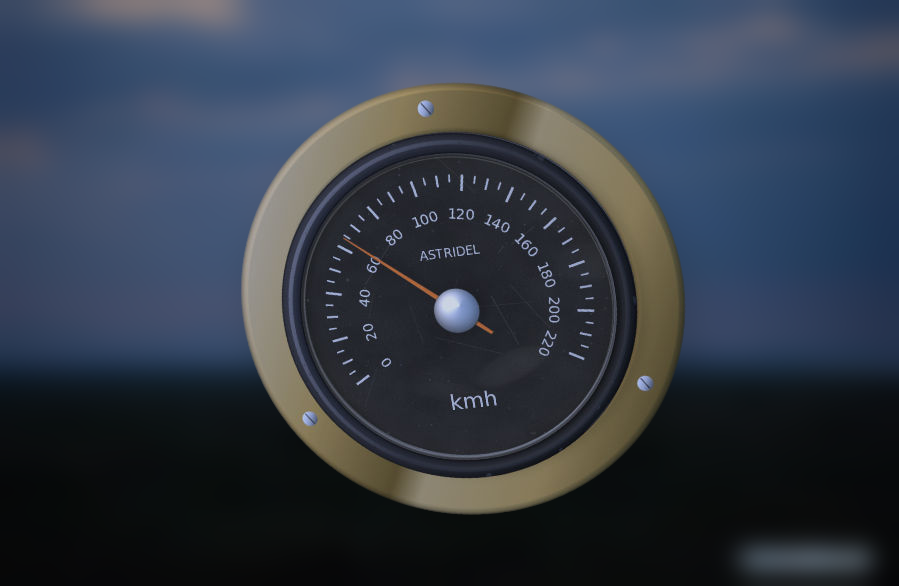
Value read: value=65 unit=km/h
